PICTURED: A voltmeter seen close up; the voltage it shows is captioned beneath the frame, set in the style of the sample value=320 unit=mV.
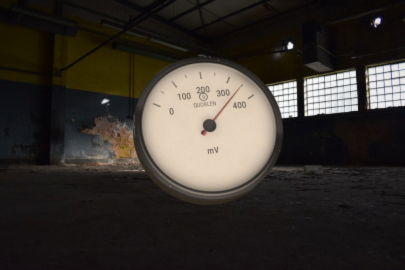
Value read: value=350 unit=mV
